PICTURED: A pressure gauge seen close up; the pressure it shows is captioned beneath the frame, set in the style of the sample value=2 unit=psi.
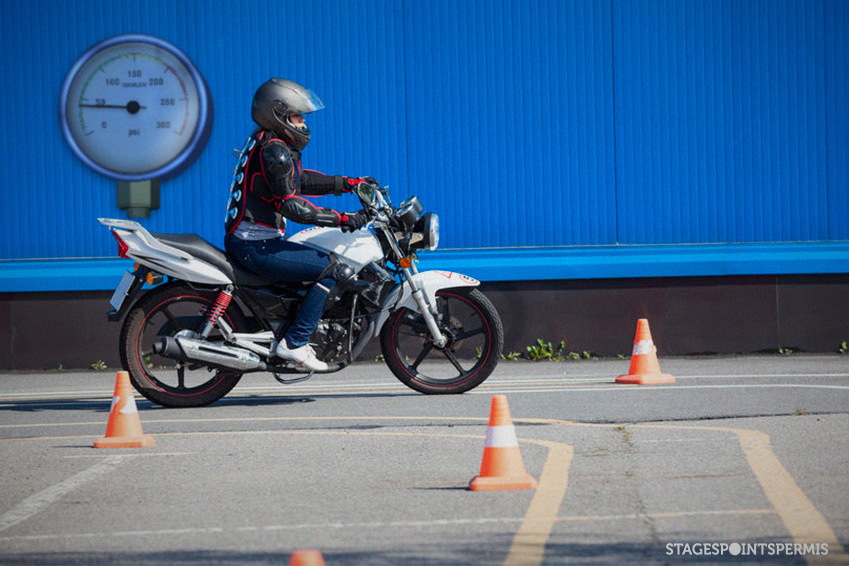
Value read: value=40 unit=psi
